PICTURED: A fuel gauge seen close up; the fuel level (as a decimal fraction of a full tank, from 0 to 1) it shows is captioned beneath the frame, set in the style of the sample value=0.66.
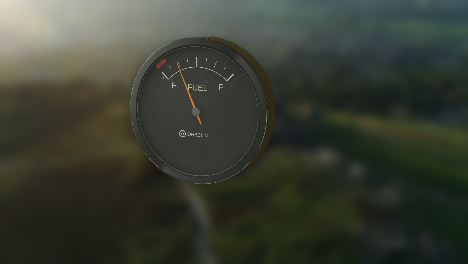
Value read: value=0.25
